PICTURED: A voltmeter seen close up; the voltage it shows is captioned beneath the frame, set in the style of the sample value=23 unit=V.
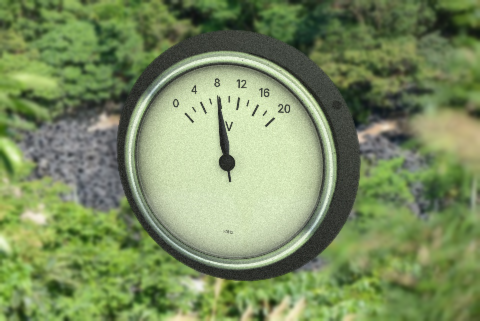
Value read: value=8 unit=V
